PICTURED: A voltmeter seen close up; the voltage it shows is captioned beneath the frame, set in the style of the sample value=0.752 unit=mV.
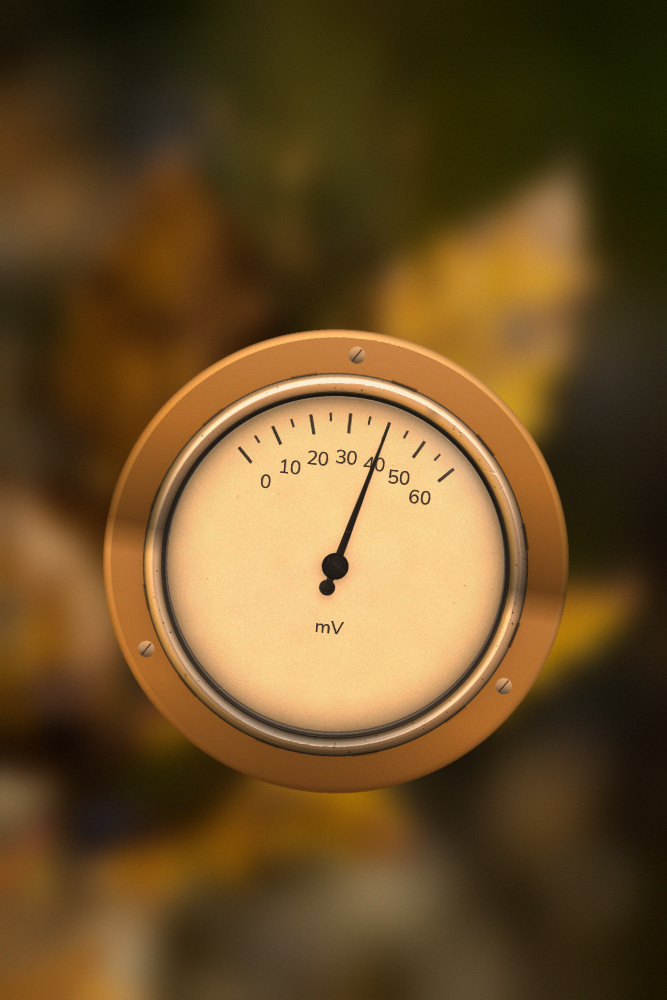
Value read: value=40 unit=mV
